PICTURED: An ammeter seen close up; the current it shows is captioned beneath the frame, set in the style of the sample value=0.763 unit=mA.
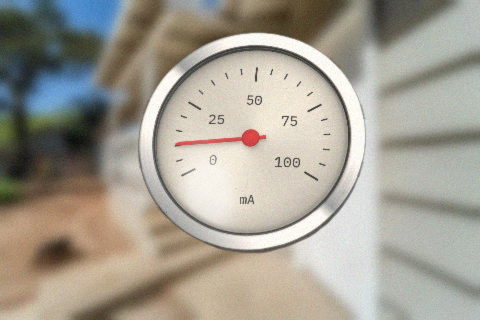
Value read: value=10 unit=mA
